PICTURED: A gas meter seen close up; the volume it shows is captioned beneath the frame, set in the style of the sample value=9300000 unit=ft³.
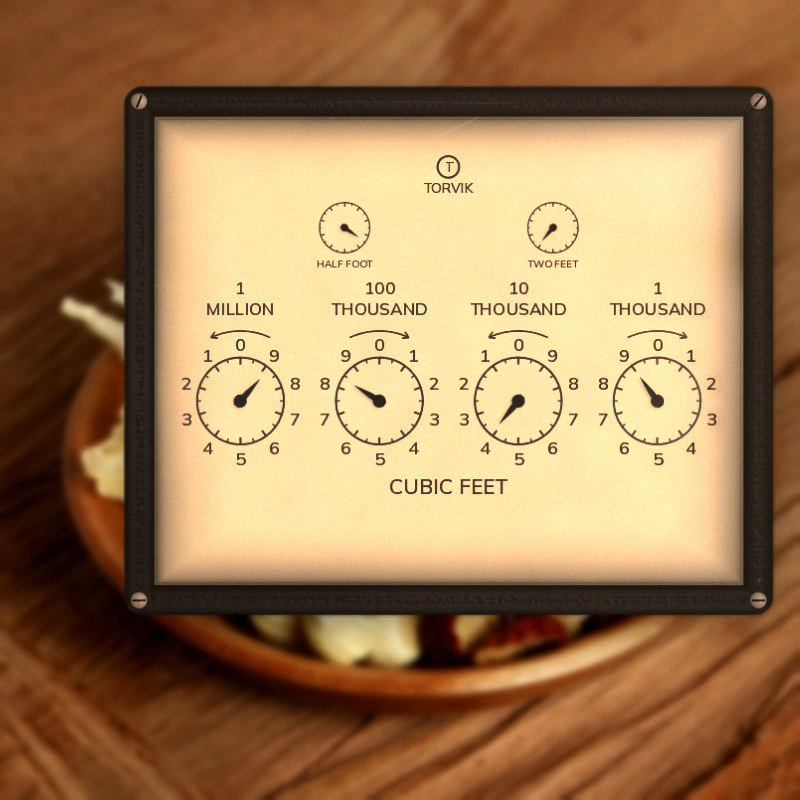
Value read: value=883900 unit=ft³
